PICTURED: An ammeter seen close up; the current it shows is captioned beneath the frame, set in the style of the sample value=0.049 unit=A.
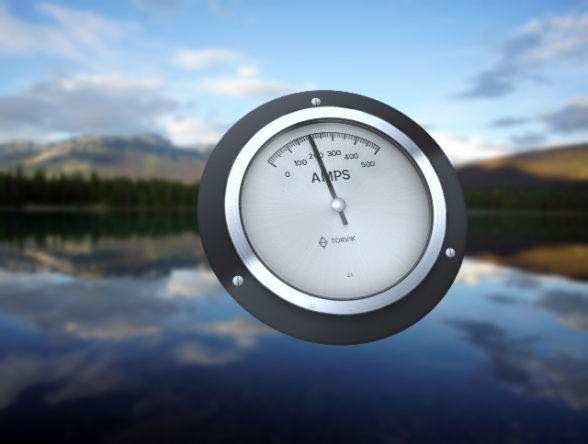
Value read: value=200 unit=A
